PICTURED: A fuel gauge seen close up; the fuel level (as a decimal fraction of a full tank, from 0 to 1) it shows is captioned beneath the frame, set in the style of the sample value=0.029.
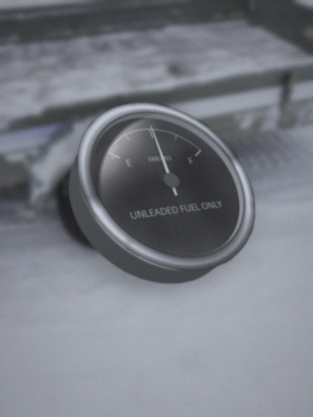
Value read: value=0.5
